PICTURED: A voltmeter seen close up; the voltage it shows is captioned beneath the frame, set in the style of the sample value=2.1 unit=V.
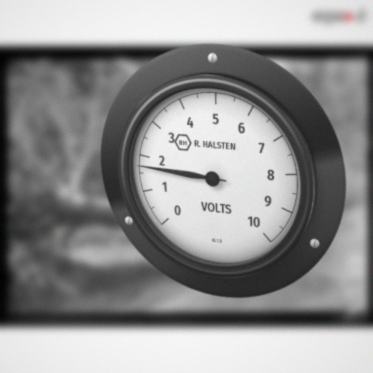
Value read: value=1.75 unit=V
